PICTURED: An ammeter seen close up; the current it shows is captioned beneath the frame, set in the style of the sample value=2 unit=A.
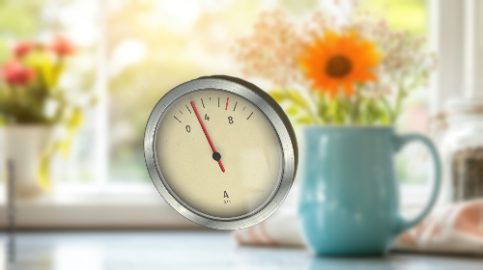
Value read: value=3 unit=A
